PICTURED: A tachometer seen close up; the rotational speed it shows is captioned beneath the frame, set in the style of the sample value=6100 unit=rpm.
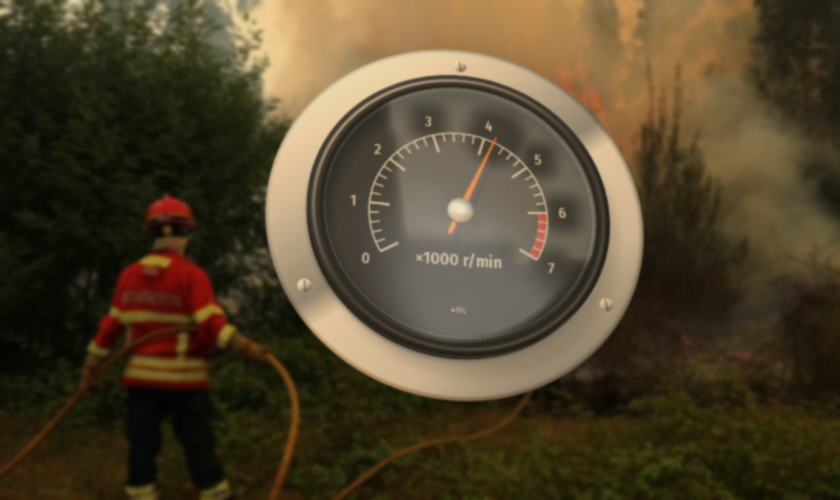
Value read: value=4200 unit=rpm
